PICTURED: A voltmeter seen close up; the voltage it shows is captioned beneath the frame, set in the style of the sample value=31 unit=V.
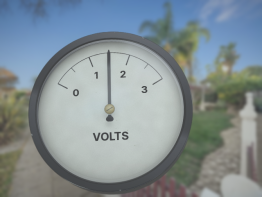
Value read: value=1.5 unit=V
